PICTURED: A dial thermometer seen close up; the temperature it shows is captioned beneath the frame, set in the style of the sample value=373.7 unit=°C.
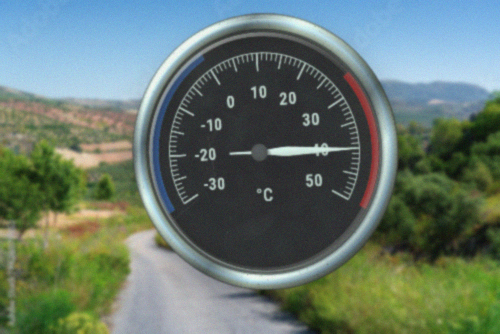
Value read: value=40 unit=°C
